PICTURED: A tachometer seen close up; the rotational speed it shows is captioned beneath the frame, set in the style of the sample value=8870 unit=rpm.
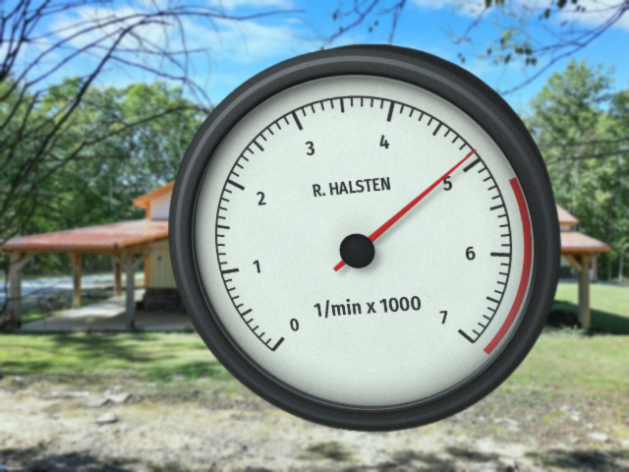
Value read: value=4900 unit=rpm
